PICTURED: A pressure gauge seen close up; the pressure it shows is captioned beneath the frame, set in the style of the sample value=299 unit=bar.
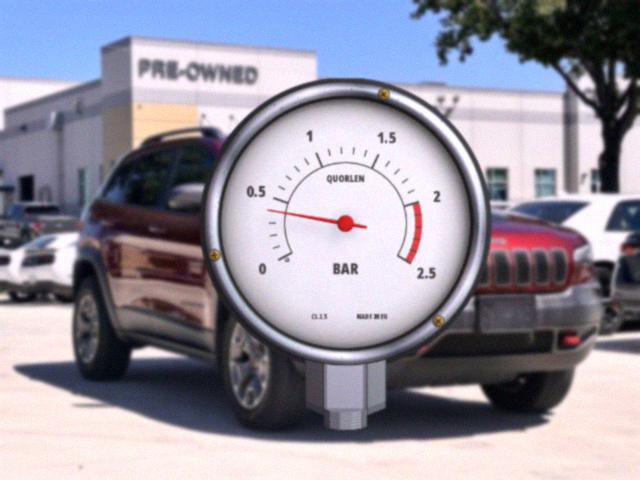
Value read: value=0.4 unit=bar
